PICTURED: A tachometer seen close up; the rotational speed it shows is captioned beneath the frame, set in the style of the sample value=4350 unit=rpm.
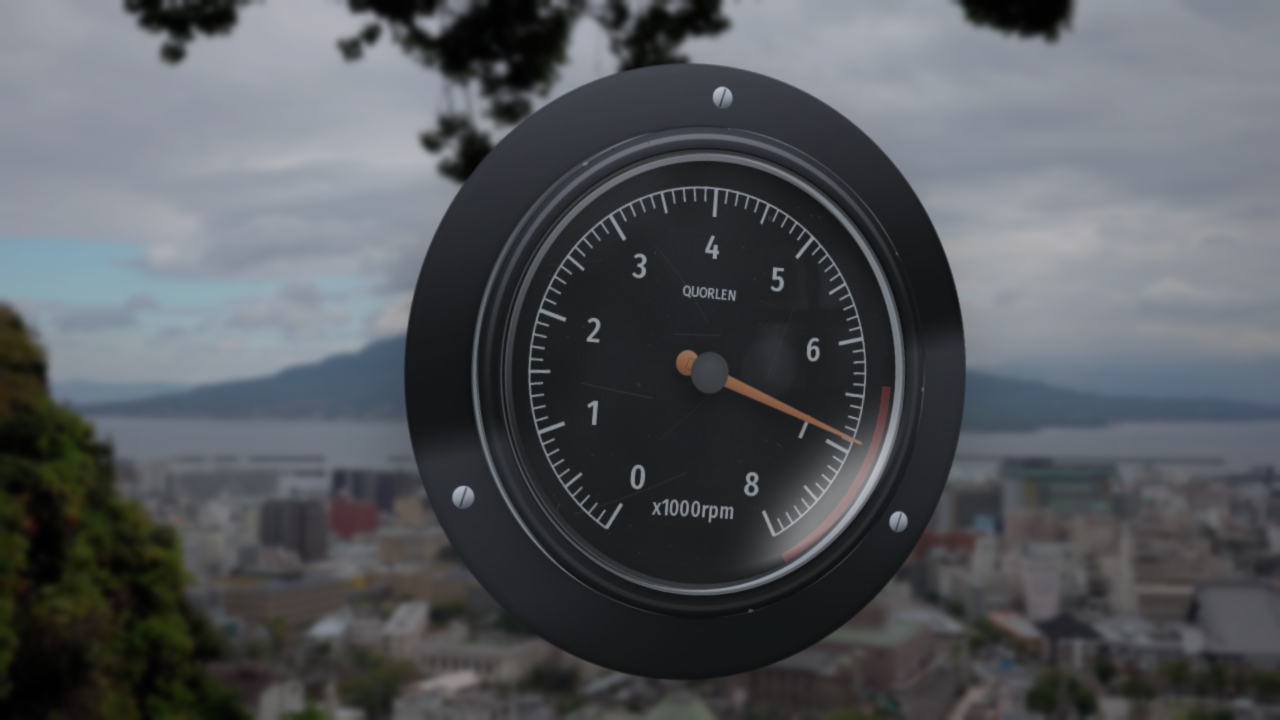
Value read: value=6900 unit=rpm
